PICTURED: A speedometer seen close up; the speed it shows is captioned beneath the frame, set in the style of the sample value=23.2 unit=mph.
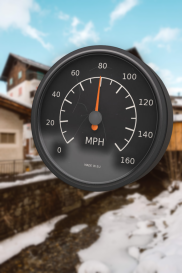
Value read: value=80 unit=mph
